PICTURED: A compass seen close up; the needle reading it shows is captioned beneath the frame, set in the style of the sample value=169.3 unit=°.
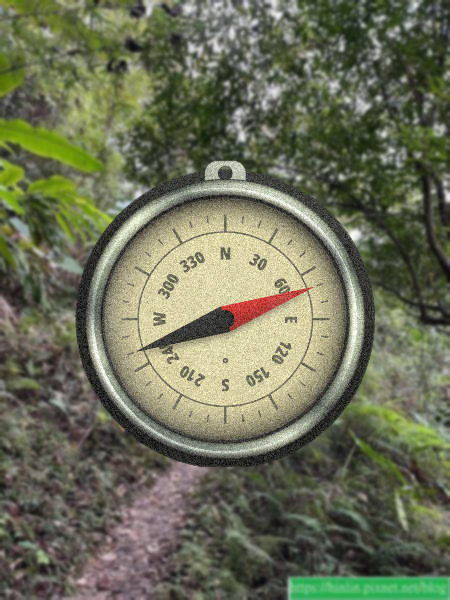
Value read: value=70 unit=°
